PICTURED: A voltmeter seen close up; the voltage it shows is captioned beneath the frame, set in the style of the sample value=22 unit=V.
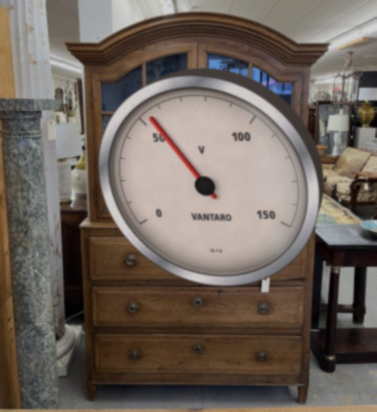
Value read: value=55 unit=V
